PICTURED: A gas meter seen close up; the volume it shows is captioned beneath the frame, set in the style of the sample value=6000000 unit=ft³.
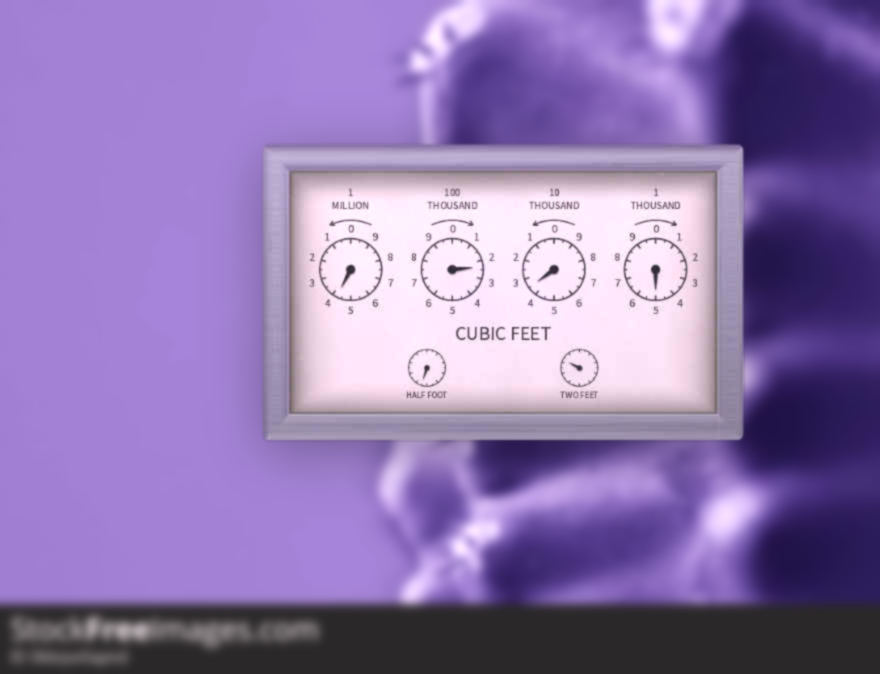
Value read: value=423500 unit=ft³
